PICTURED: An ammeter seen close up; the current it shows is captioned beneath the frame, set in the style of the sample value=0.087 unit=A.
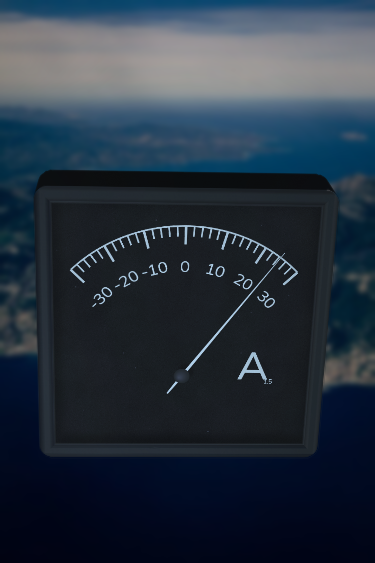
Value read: value=24 unit=A
